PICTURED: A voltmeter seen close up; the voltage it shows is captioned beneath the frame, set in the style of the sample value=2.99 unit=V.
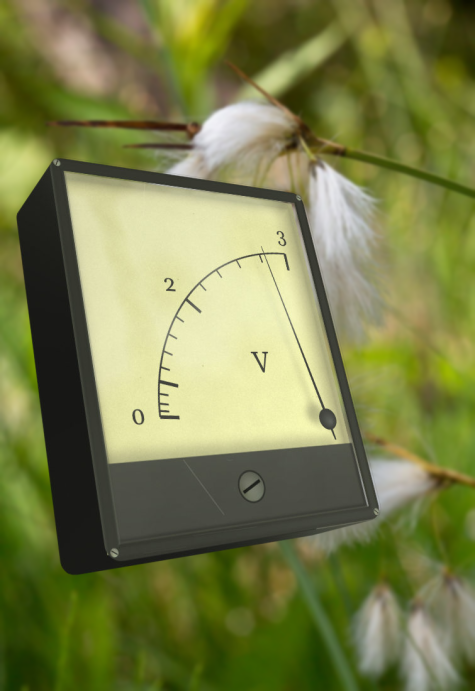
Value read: value=2.8 unit=V
